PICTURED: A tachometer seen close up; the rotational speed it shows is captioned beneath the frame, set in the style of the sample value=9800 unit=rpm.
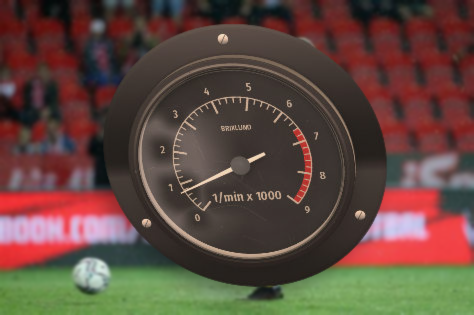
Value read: value=800 unit=rpm
